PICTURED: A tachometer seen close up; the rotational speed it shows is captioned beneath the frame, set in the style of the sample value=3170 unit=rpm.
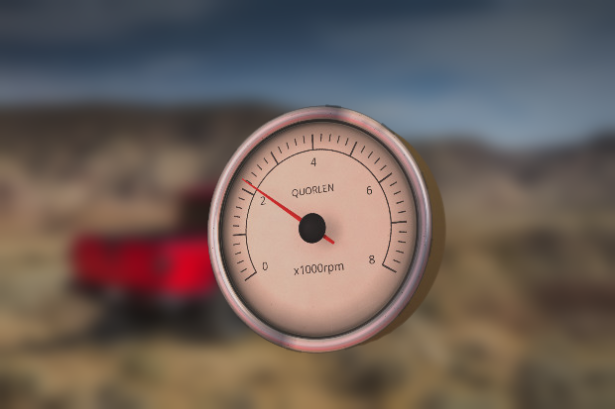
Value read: value=2200 unit=rpm
